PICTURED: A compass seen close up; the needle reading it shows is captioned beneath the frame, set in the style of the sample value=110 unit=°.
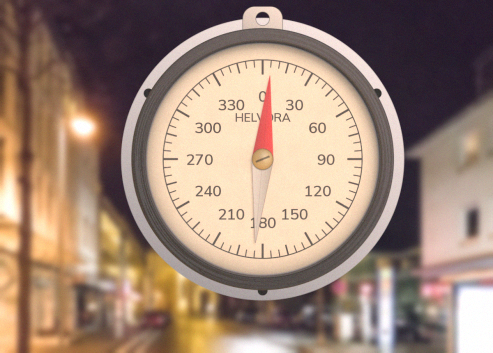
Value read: value=5 unit=°
